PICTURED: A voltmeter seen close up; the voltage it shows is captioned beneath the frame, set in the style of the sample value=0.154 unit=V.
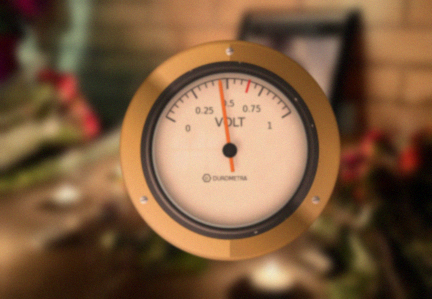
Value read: value=0.45 unit=V
